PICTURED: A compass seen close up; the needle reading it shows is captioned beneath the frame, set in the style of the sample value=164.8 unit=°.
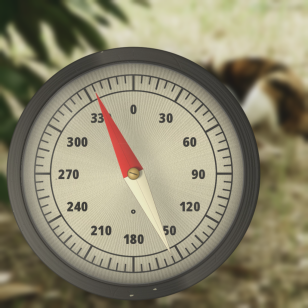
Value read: value=335 unit=°
